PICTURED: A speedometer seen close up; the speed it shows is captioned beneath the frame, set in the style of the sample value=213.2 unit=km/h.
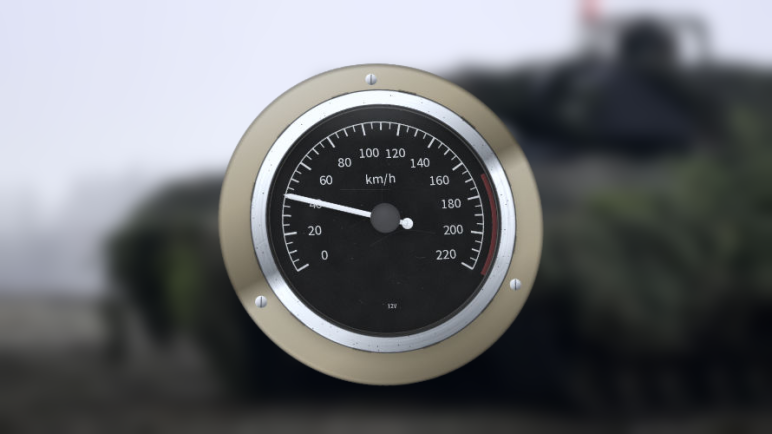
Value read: value=40 unit=km/h
